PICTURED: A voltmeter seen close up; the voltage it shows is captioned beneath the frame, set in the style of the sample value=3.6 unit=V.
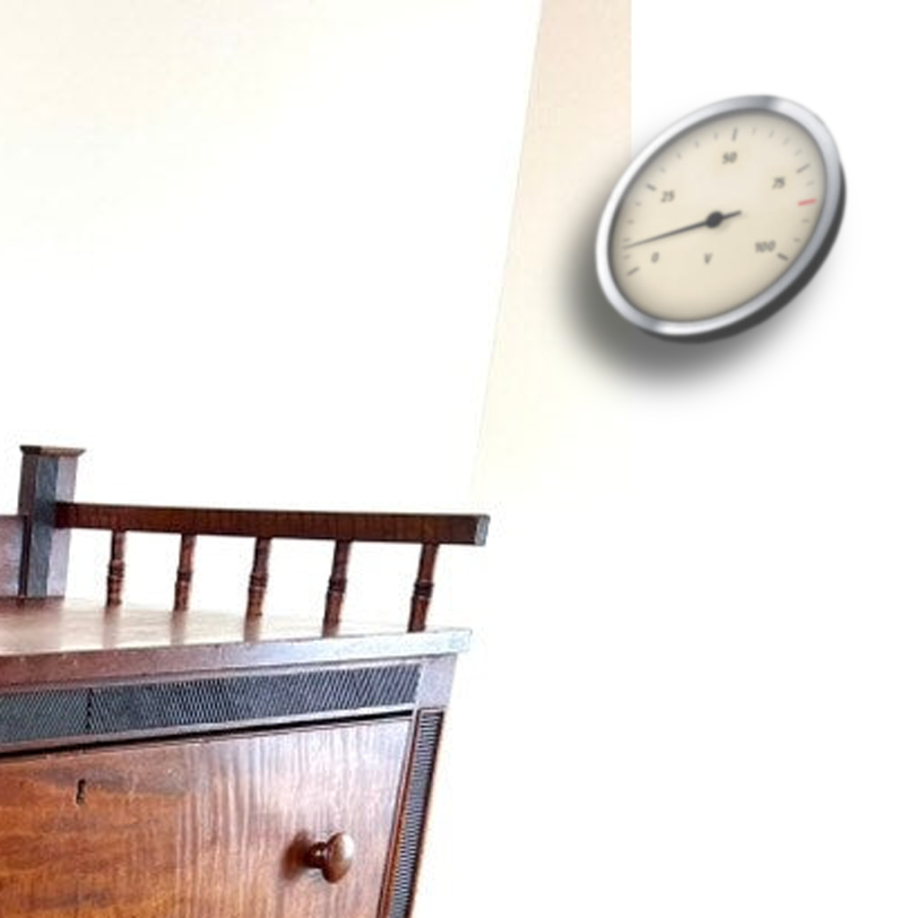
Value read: value=7.5 unit=V
